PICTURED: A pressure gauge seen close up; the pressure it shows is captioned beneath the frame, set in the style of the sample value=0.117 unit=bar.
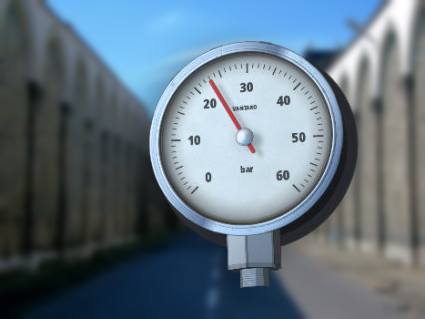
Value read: value=23 unit=bar
